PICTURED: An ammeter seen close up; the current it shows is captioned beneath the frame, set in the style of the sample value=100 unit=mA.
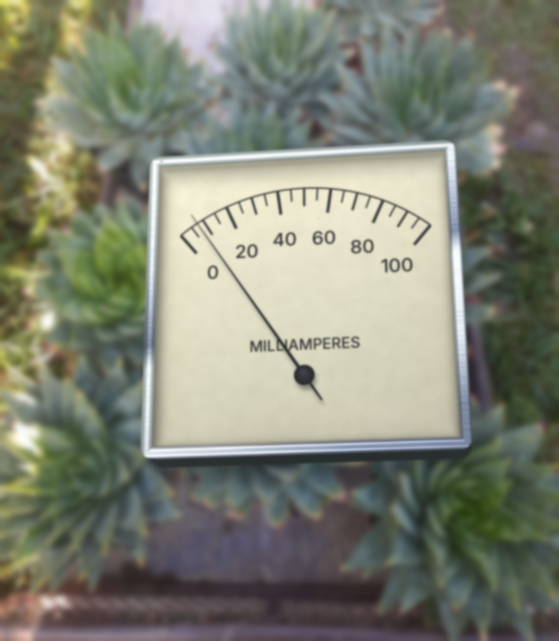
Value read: value=7.5 unit=mA
